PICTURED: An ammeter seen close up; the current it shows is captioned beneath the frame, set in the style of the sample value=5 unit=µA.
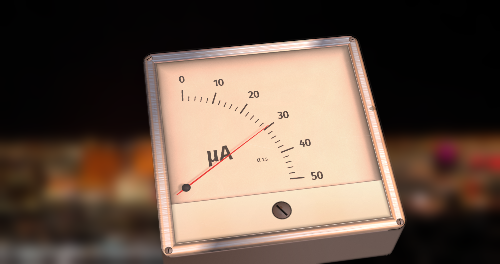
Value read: value=30 unit=µA
